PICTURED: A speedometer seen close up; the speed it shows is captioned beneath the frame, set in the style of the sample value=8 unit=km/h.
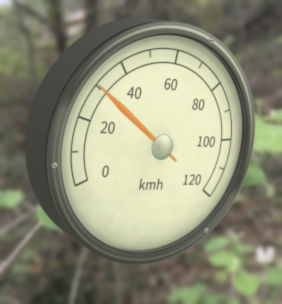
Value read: value=30 unit=km/h
